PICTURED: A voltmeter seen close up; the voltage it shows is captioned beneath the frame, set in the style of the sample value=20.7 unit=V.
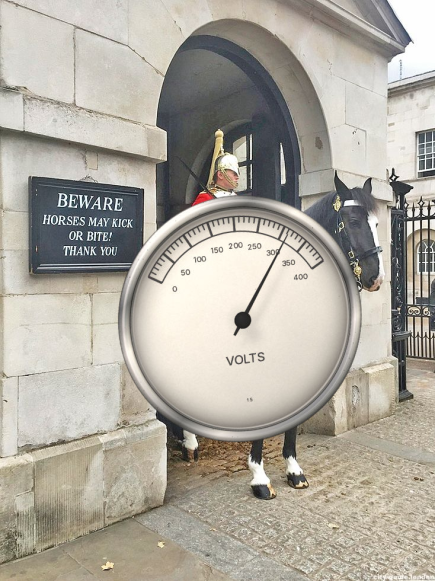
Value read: value=310 unit=V
